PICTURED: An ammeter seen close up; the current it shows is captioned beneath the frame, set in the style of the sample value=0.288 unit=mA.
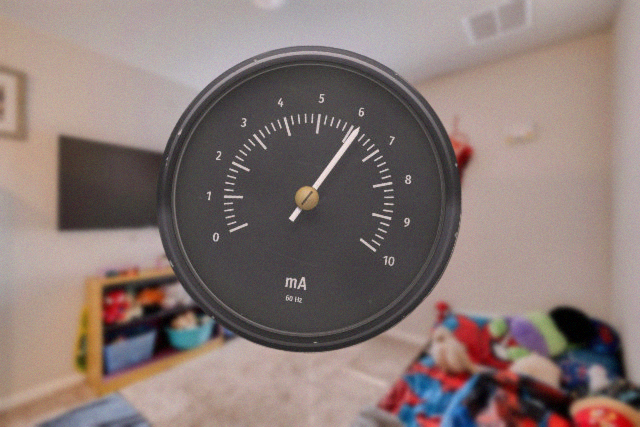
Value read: value=6.2 unit=mA
